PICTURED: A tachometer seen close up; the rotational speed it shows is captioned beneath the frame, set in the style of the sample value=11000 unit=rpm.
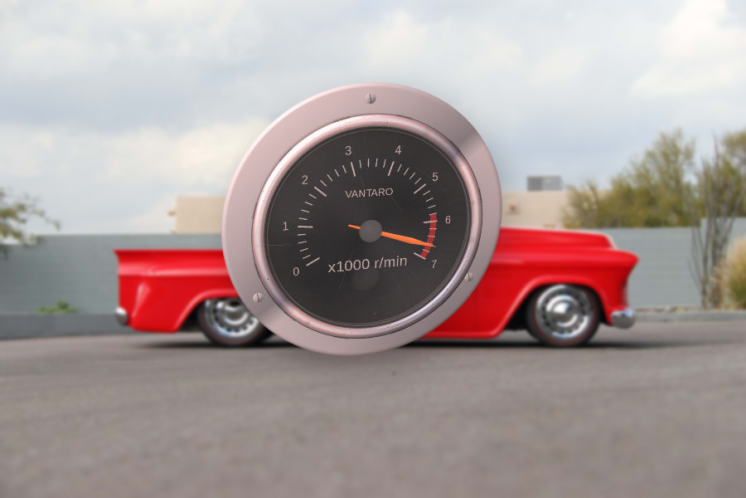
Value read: value=6600 unit=rpm
